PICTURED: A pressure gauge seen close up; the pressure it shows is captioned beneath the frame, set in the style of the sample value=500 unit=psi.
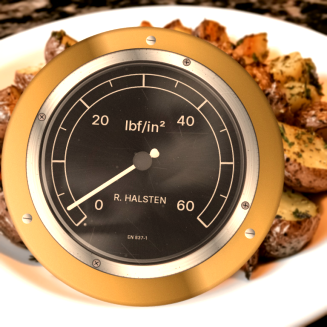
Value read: value=2.5 unit=psi
